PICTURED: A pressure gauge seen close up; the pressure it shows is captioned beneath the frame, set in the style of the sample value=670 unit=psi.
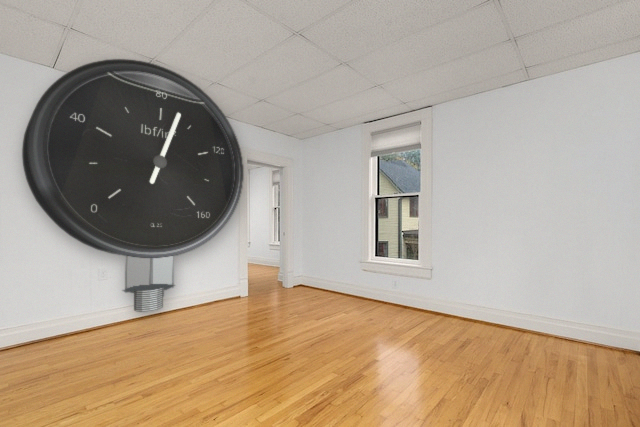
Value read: value=90 unit=psi
